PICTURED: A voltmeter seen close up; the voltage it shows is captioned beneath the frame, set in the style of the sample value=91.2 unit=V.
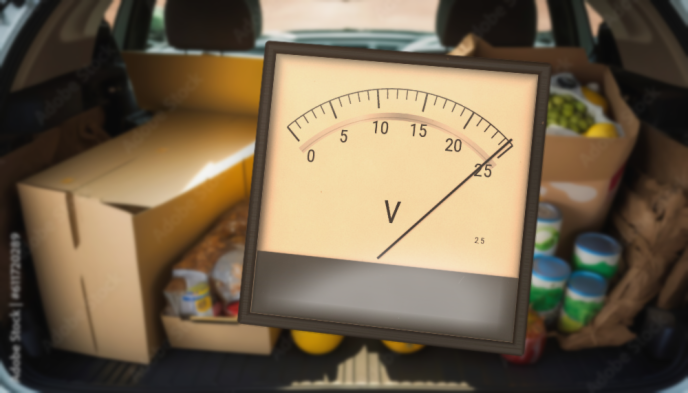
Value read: value=24.5 unit=V
